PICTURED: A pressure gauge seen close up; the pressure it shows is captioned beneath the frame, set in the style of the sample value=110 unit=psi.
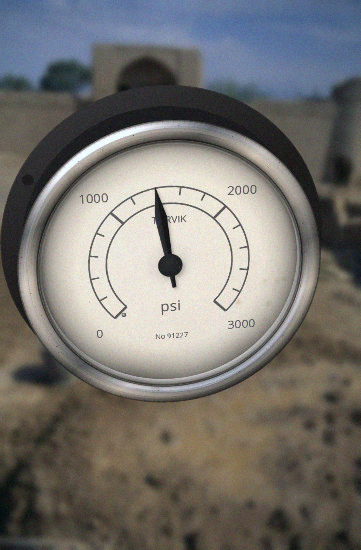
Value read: value=1400 unit=psi
